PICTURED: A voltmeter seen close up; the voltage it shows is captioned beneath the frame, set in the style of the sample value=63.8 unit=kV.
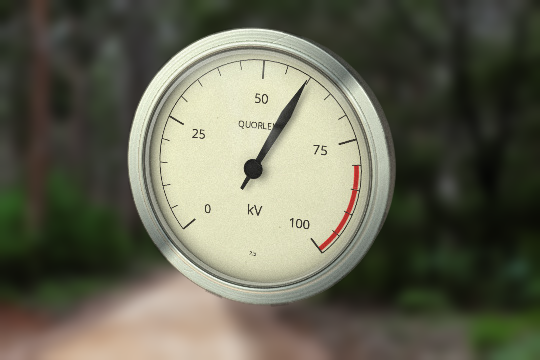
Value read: value=60 unit=kV
